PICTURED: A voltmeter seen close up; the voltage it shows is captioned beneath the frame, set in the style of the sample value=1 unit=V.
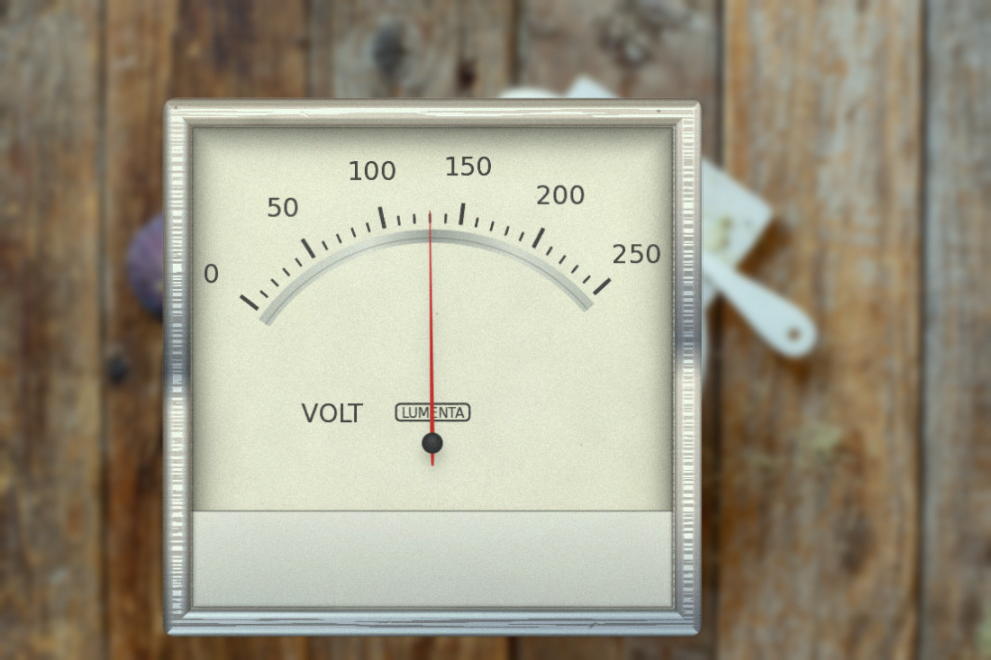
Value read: value=130 unit=V
